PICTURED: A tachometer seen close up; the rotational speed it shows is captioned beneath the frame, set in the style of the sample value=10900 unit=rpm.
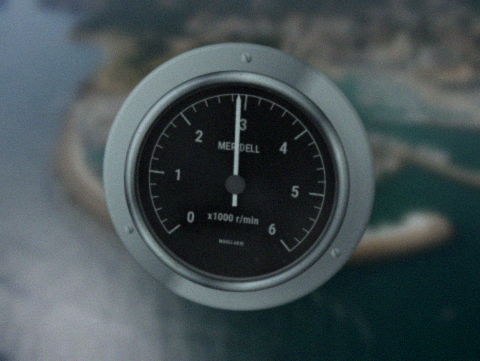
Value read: value=2900 unit=rpm
